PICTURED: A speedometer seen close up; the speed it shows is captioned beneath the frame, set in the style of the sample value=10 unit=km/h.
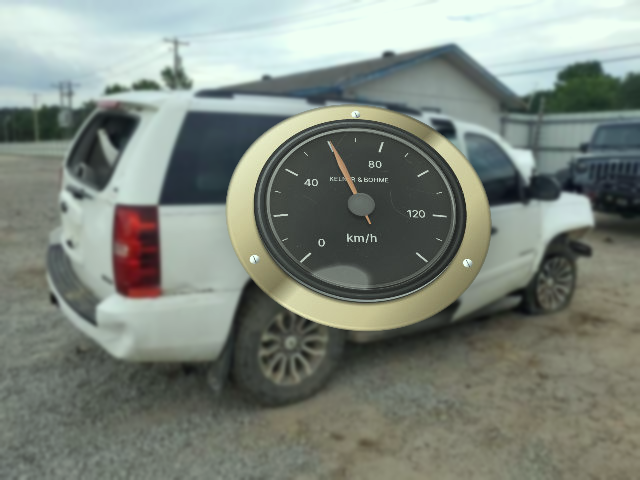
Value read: value=60 unit=km/h
